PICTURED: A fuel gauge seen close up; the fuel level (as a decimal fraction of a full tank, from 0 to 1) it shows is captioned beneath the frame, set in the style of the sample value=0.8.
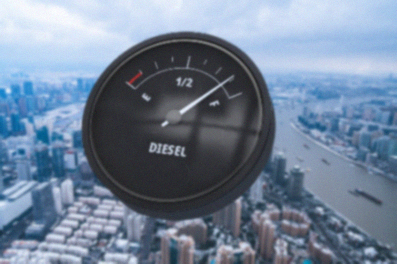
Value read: value=0.875
